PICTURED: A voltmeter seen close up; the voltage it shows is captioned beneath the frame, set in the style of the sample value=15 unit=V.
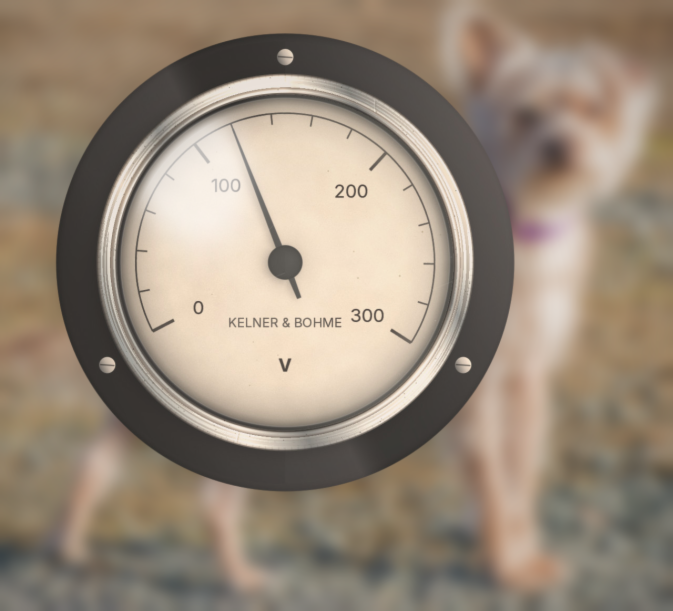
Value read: value=120 unit=V
